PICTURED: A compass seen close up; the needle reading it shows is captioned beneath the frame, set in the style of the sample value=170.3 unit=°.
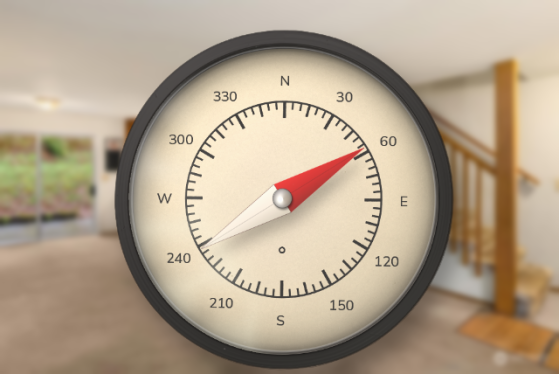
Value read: value=57.5 unit=°
